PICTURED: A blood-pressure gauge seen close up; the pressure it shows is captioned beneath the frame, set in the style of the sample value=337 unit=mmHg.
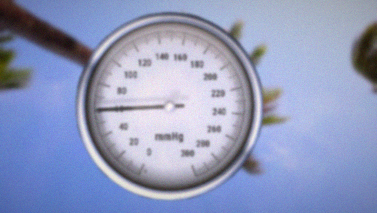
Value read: value=60 unit=mmHg
